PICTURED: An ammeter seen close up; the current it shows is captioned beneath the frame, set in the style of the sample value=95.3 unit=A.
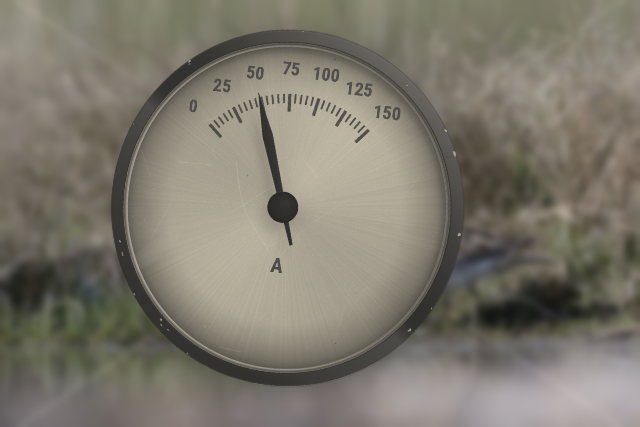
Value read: value=50 unit=A
